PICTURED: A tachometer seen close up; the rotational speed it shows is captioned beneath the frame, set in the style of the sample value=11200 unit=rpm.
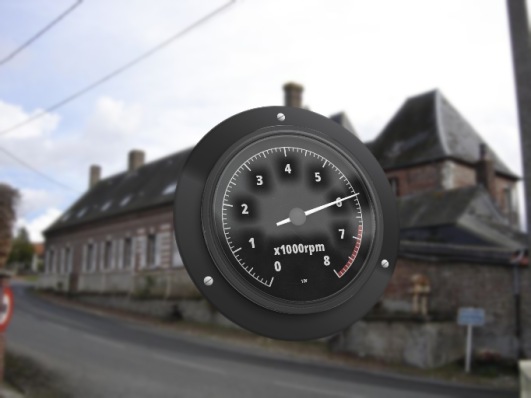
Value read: value=6000 unit=rpm
